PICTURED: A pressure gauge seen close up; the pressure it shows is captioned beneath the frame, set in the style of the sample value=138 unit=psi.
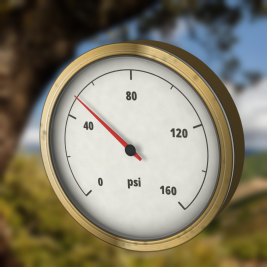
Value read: value=50 unit=psi
